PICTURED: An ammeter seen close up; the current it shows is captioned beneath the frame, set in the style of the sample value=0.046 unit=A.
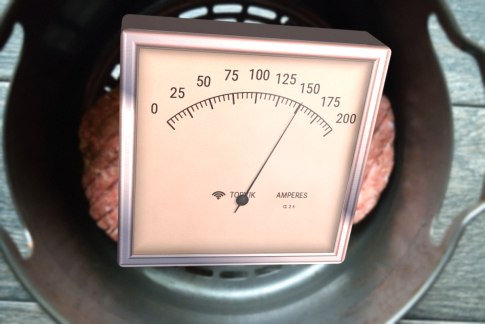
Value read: value=150 unit=A
